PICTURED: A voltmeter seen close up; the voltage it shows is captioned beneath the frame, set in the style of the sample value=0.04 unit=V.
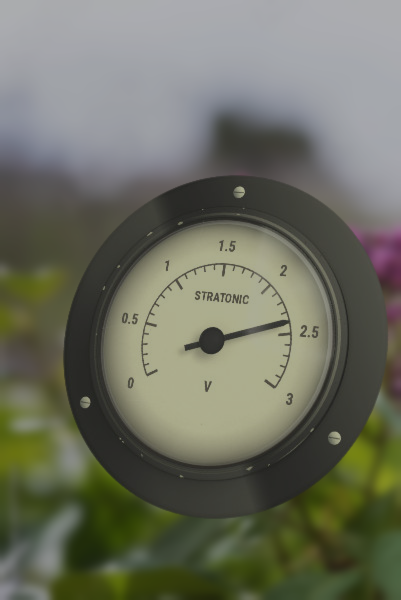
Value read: value=2.4 unit=V
